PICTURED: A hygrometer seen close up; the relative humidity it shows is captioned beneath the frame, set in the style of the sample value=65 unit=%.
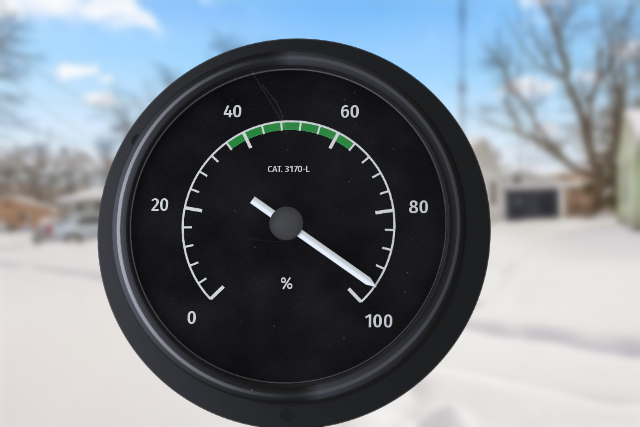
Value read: value=96 unit=%
